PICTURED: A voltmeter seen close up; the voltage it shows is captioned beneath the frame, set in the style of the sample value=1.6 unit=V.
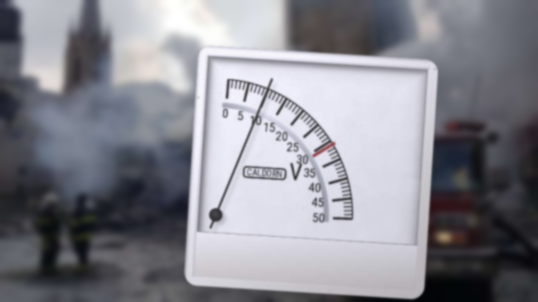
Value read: value=10 unit=V
